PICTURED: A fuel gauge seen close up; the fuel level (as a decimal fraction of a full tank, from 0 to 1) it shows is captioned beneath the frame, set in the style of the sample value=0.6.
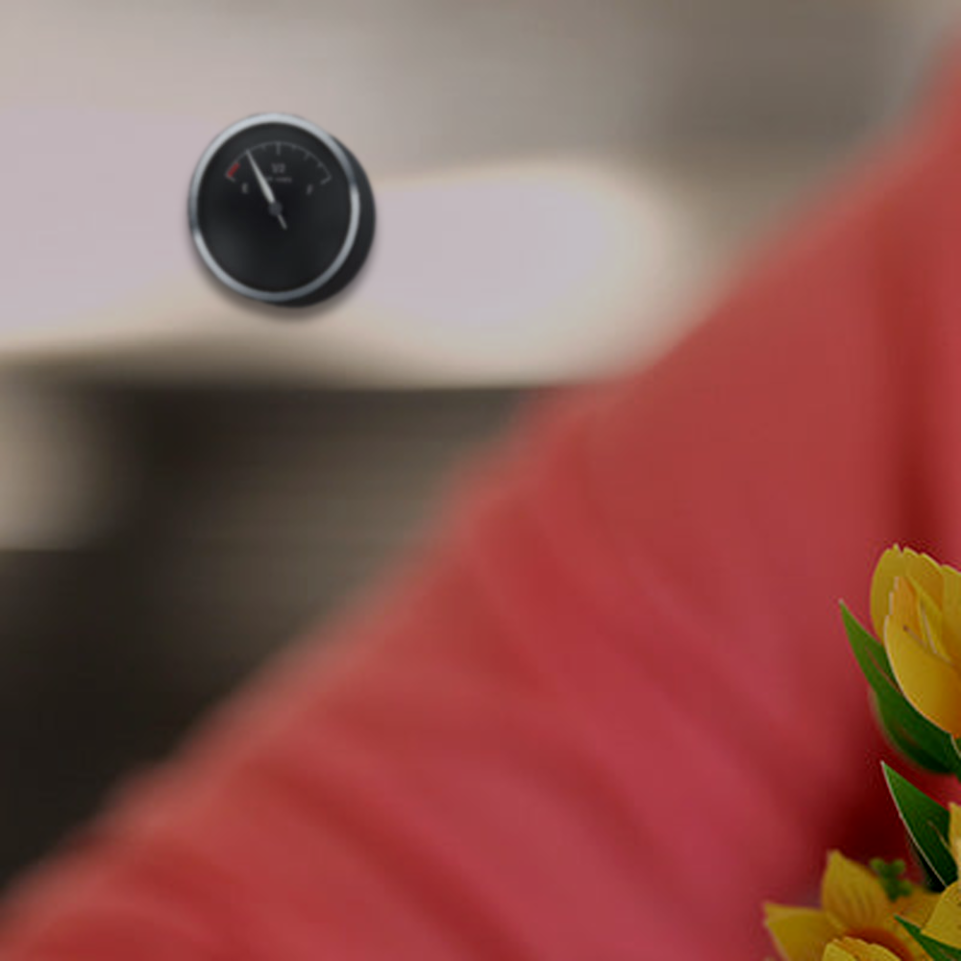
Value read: value=0.25
